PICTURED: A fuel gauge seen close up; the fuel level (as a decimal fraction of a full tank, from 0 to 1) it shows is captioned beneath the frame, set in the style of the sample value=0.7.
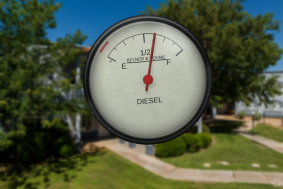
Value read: value=0.625
